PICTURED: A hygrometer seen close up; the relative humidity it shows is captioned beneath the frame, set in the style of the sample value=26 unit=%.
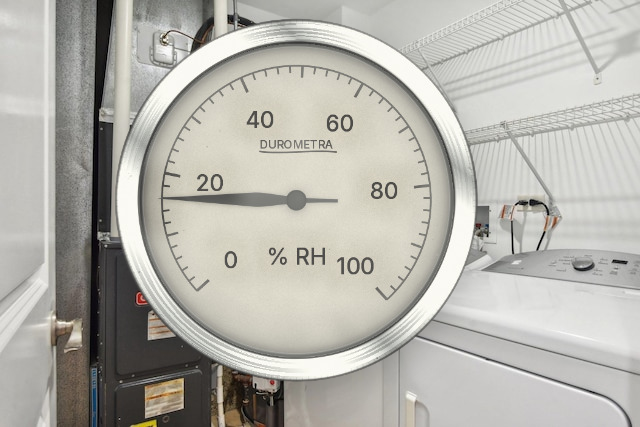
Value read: value=16 unit=%
